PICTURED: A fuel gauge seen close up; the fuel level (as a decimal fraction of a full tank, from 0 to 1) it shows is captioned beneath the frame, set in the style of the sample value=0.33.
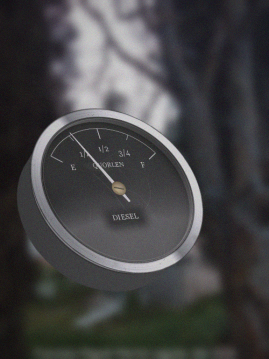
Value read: value=0.25
